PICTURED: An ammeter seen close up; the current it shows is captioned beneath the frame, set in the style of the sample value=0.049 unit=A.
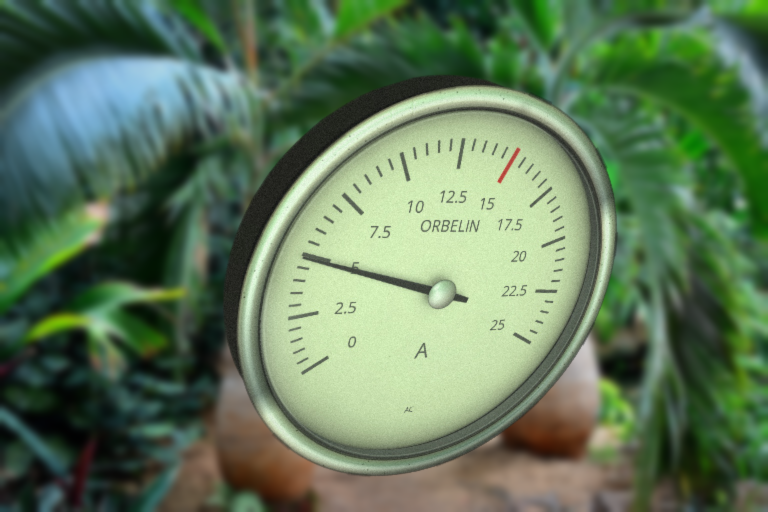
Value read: value=5 unit=A
